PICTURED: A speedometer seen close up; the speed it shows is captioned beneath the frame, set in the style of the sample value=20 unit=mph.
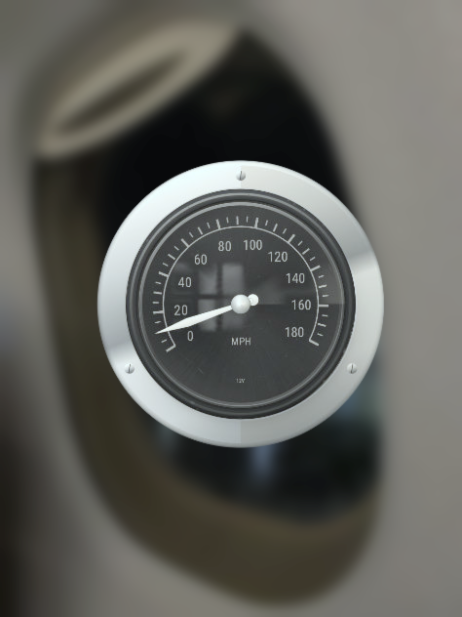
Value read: value=10 unit=mph
